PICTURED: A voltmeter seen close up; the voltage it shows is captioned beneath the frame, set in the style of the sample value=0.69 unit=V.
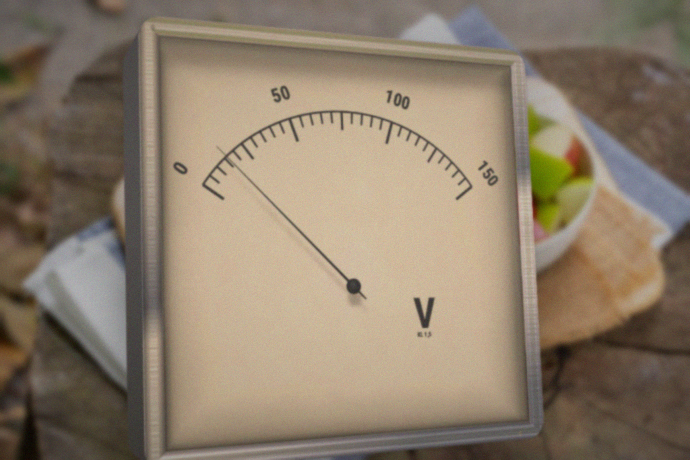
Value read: value=15 unit=V
